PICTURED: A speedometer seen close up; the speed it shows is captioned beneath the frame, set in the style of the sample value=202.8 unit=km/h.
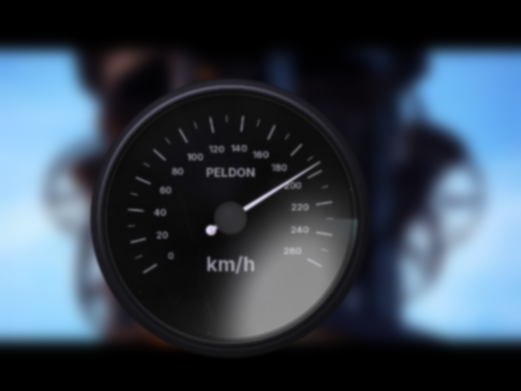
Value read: value=195 unit=km/h
